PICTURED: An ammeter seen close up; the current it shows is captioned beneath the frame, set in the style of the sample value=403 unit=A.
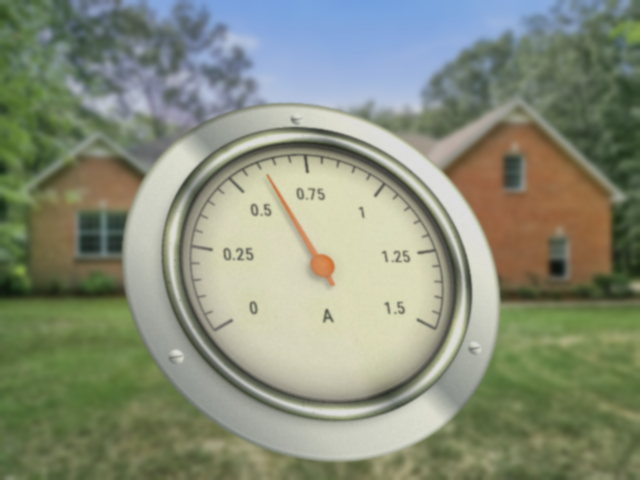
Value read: value=0.6 unit=A
